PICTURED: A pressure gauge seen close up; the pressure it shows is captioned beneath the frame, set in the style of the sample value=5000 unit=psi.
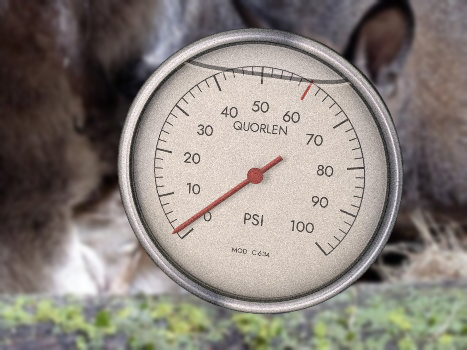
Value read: value=2 unit=psi
